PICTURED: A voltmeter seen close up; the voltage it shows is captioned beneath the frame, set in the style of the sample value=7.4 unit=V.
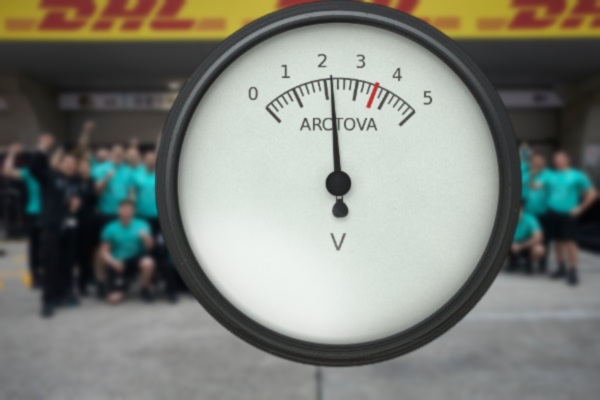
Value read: value=2.2 unit=V
